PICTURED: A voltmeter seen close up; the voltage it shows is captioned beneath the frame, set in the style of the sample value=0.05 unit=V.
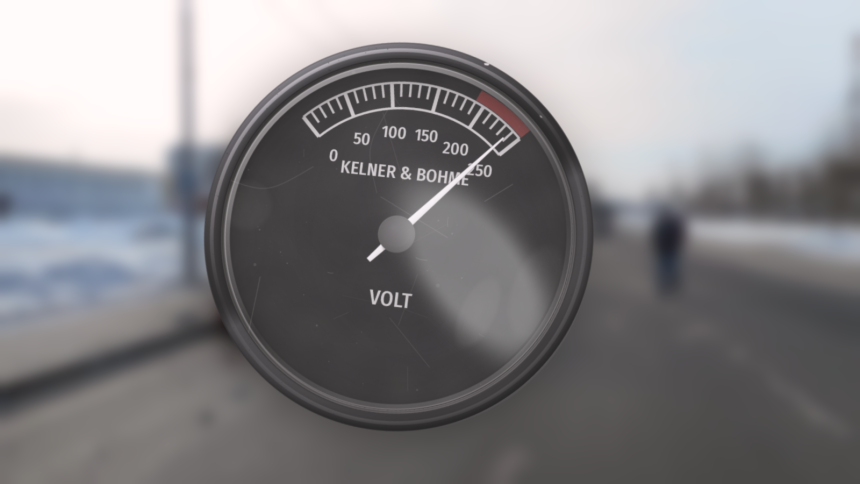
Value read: value=240 unit=V
